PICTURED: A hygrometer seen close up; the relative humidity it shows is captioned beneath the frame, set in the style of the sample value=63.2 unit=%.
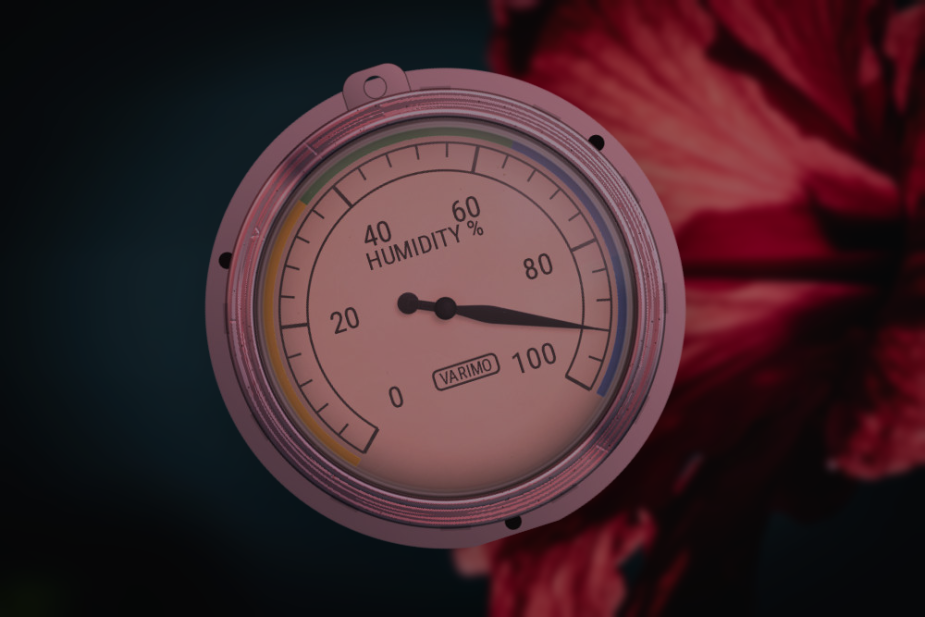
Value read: value=92 unit=%
